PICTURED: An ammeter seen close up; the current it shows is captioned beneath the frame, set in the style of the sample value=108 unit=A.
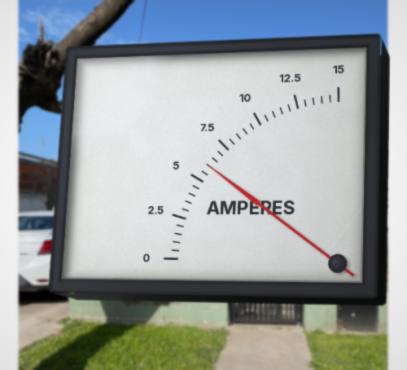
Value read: value=6 unit=A
